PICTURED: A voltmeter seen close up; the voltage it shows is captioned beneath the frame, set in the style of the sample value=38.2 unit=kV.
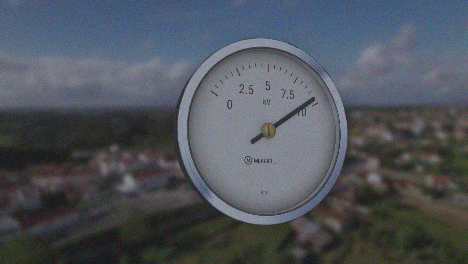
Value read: value=9.5 unit=kV
